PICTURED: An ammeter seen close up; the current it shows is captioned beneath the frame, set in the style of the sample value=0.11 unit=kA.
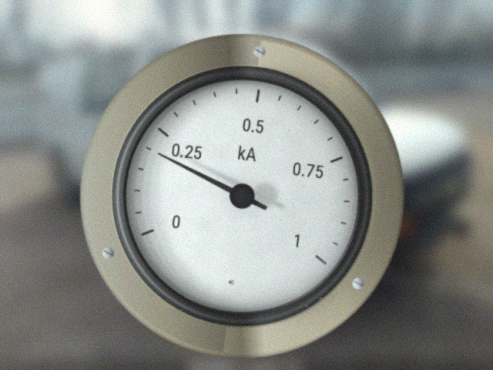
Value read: value=0.2 unit=kA
